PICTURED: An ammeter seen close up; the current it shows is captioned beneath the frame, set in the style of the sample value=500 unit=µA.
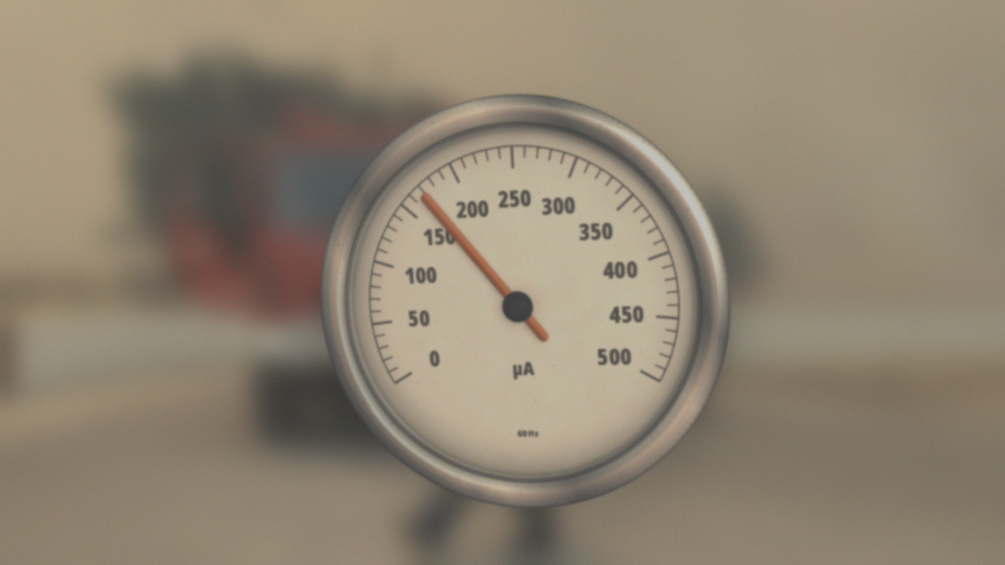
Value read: value=170 unit=µA
